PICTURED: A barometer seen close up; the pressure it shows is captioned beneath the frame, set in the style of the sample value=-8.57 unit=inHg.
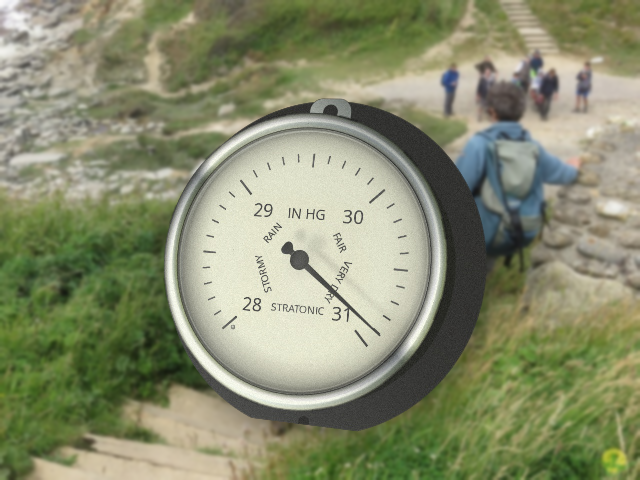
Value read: value=30.9 unit=inHg
